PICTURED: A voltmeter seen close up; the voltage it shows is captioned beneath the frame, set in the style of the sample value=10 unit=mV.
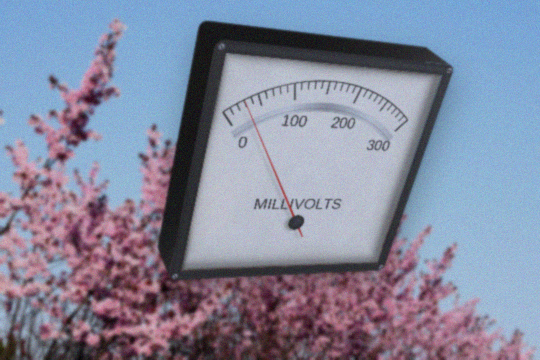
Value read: value=30 unit=mV
